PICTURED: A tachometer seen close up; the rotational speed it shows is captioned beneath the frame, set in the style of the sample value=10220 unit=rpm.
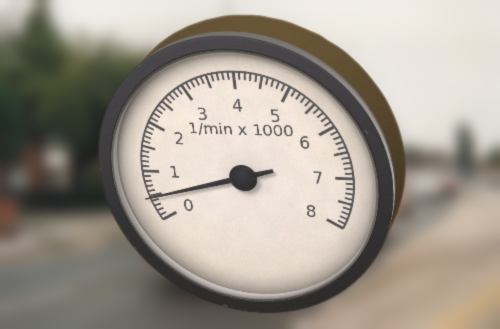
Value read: value=500 unit=rpm
